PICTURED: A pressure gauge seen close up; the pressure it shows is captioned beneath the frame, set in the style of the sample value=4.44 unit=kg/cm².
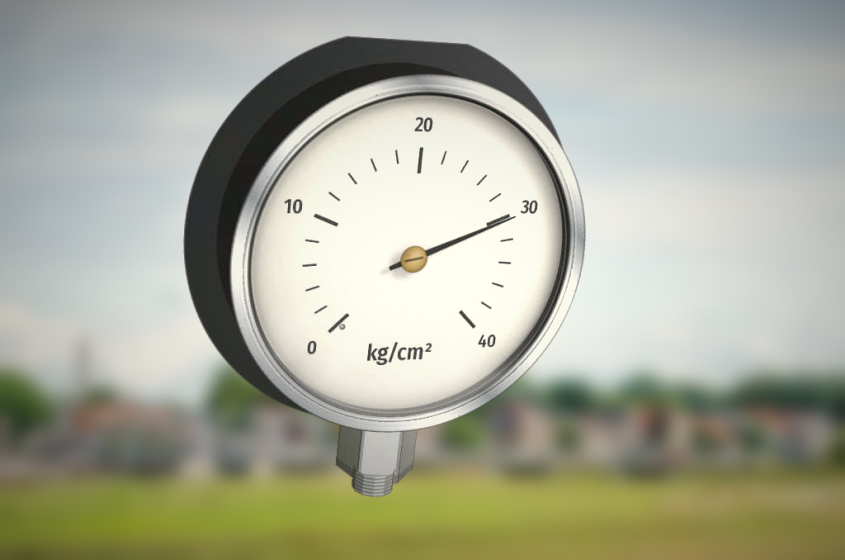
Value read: value=30 unit=kg/cm²
